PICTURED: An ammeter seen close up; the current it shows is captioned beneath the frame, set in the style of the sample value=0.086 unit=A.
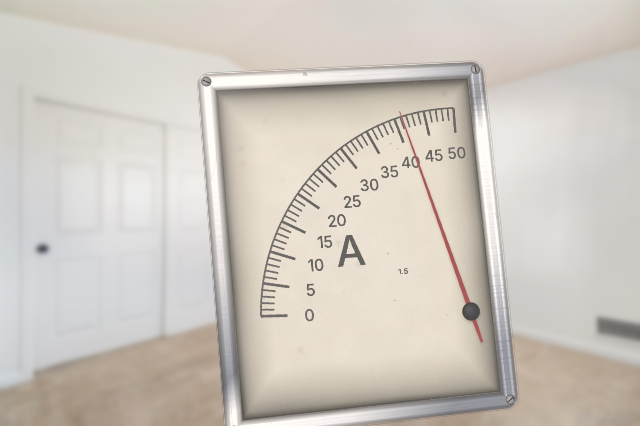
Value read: value=41 unit=A
